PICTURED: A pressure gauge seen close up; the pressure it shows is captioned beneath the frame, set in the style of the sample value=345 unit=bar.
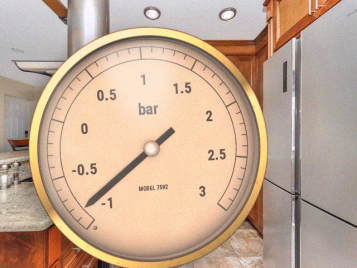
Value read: value=-0.85 unit=bar
